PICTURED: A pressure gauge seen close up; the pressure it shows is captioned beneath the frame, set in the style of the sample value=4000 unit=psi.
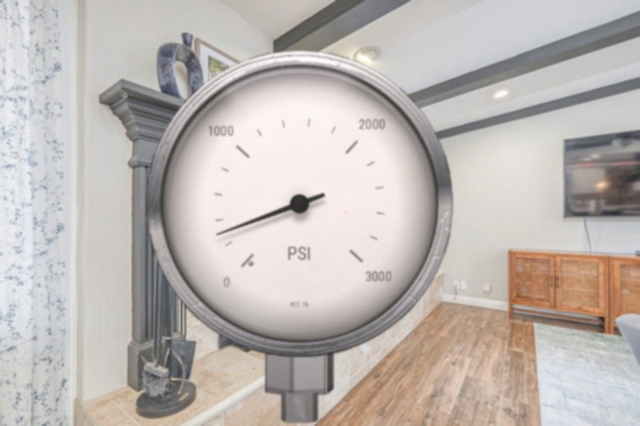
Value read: value=300 unit=psi
